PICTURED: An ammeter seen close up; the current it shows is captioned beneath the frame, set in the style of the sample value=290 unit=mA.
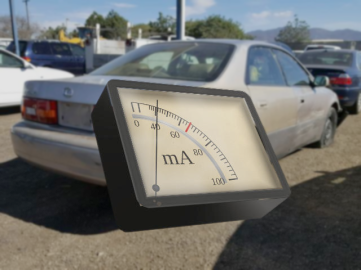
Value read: value=40 unit=mA
